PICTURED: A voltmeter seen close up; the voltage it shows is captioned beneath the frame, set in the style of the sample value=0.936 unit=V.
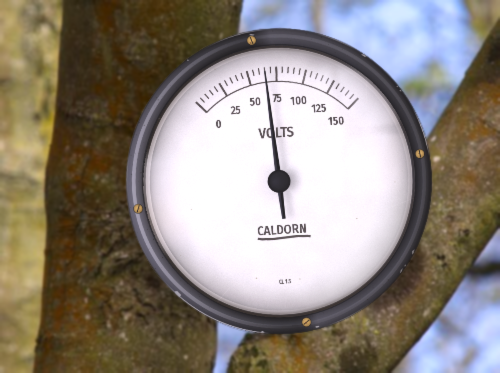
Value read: value=65 unit=V
